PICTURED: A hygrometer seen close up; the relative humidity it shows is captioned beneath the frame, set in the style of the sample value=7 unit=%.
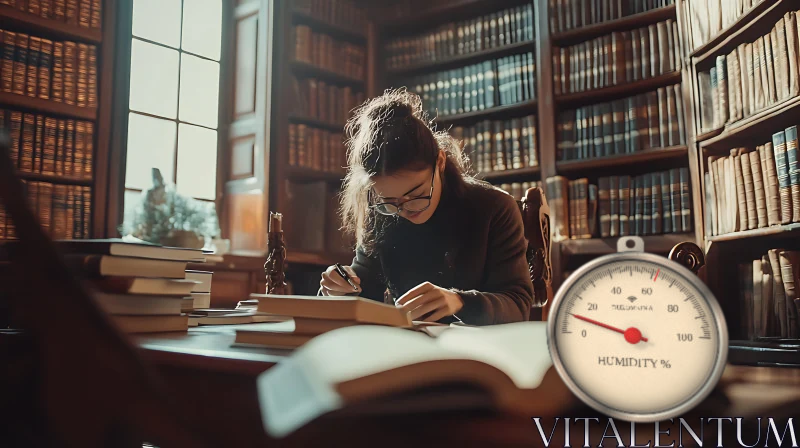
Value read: value=10 unit=%
